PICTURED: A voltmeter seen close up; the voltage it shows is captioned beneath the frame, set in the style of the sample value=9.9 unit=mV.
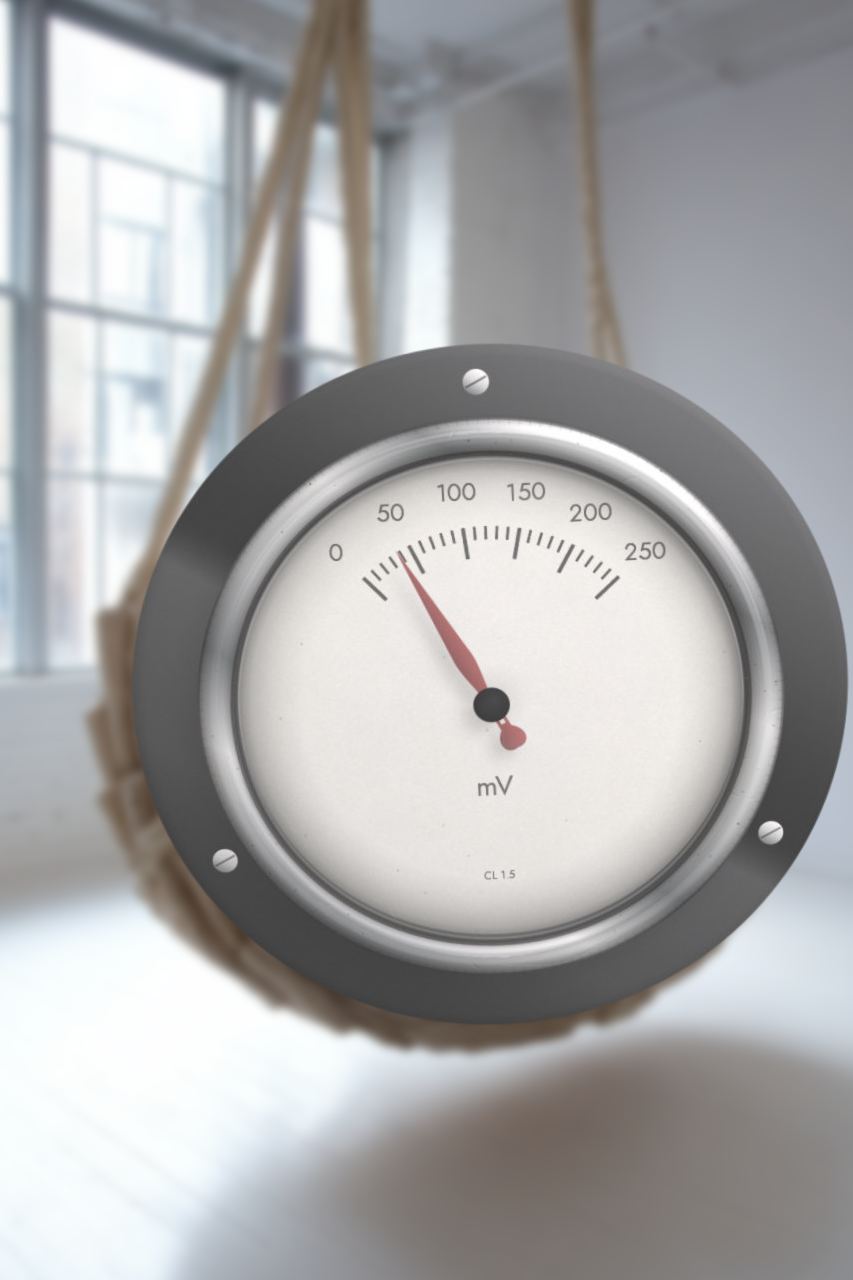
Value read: value=40 unit=mV
